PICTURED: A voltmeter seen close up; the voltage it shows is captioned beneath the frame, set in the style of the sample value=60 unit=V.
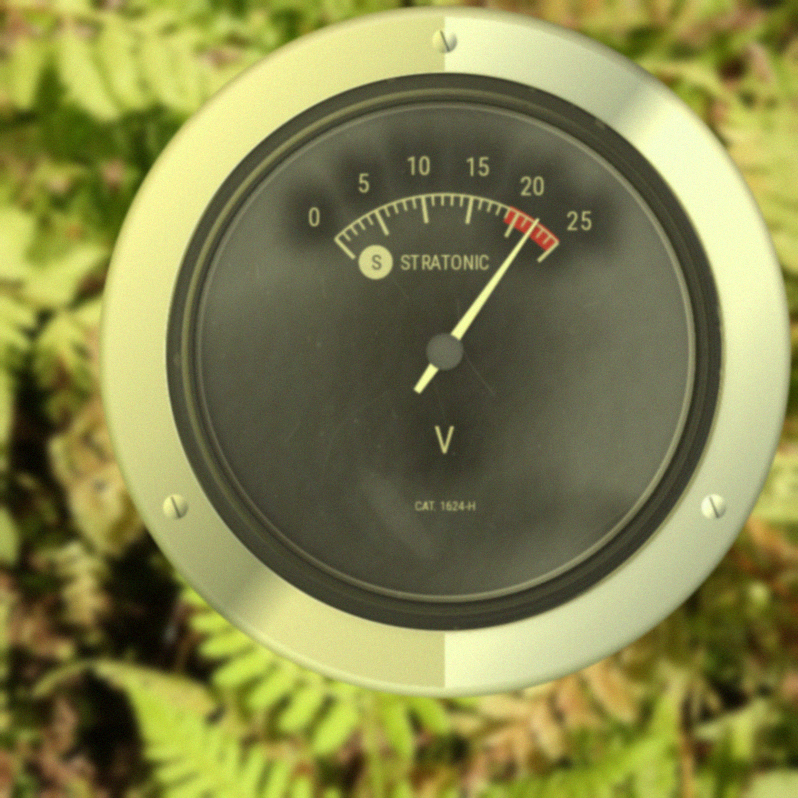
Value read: value=22 unit=V
